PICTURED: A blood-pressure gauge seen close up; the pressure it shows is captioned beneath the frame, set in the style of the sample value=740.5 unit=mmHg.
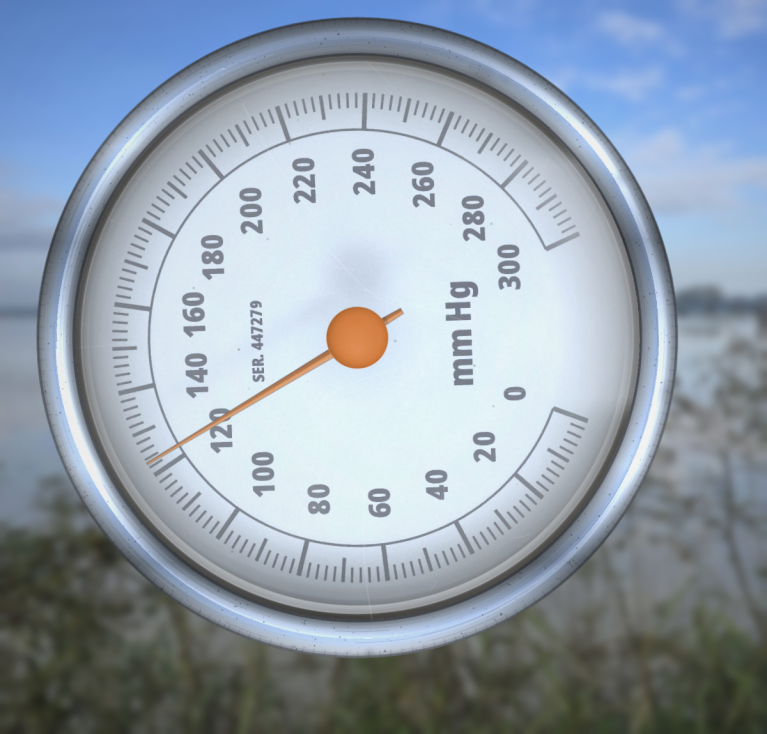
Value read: value=123 unit=mmHg
